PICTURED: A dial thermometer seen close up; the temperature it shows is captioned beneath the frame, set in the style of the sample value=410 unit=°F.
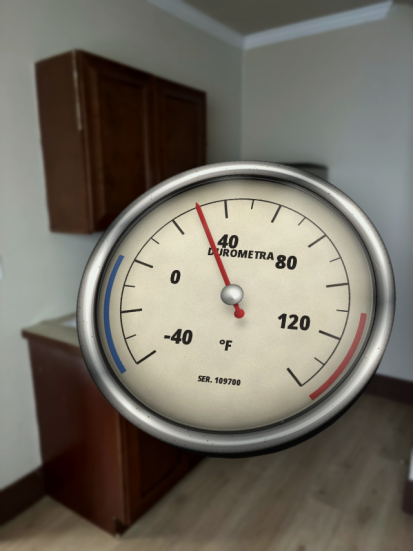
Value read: value=30 unit=°F
